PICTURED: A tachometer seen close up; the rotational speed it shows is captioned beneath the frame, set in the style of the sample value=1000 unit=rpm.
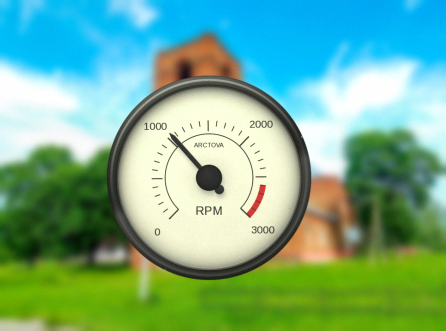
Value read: value=1050 unit=rpm
